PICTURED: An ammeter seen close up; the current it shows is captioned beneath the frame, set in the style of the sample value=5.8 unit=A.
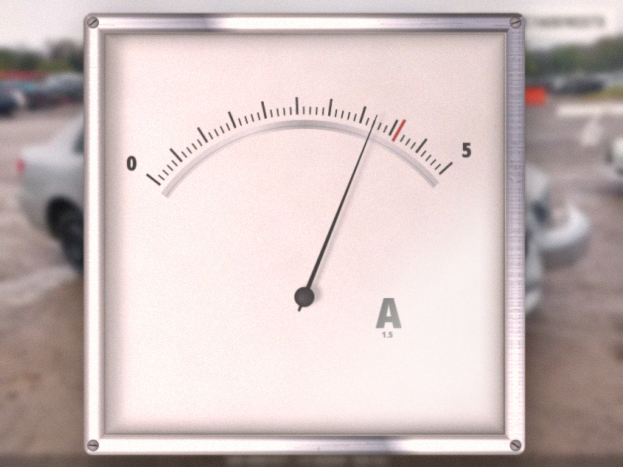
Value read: value=3.7 unit=A
